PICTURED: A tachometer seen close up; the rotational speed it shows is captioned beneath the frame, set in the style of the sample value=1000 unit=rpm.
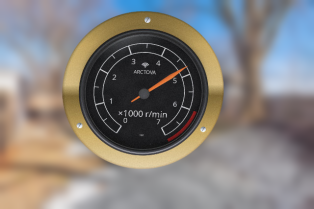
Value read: value=4750 unit=rpm
